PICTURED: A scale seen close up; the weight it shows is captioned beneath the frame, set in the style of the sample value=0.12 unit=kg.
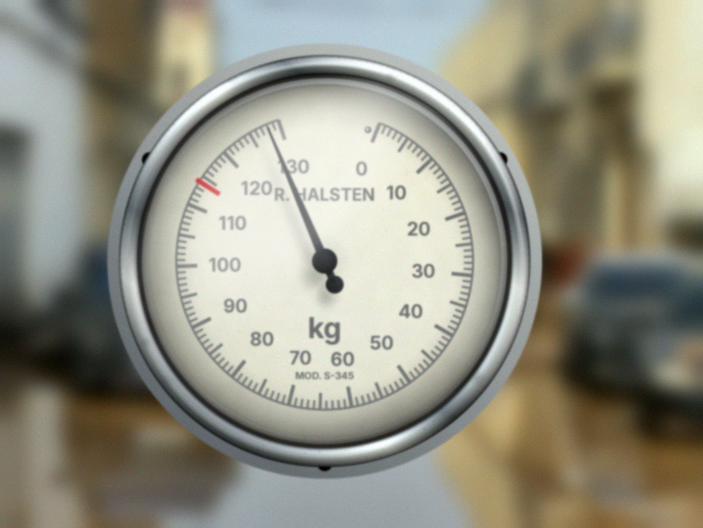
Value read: value=128 unit=kg
